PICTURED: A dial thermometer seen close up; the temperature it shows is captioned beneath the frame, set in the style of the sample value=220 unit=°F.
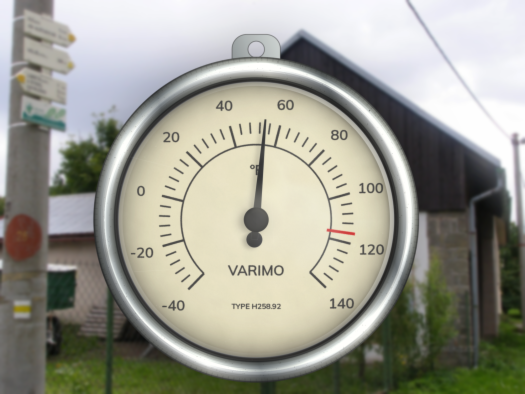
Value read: value=54 unit=°F
